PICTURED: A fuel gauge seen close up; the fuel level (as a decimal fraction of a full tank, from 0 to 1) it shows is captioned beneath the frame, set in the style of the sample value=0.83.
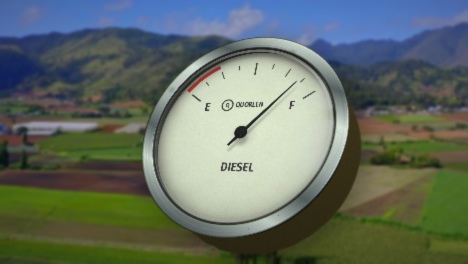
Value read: value=0.875
